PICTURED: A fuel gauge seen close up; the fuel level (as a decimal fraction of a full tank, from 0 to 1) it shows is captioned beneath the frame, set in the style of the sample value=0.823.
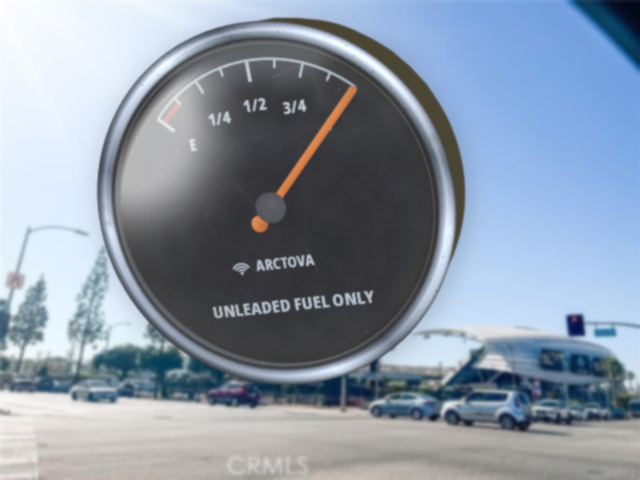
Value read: value=1
